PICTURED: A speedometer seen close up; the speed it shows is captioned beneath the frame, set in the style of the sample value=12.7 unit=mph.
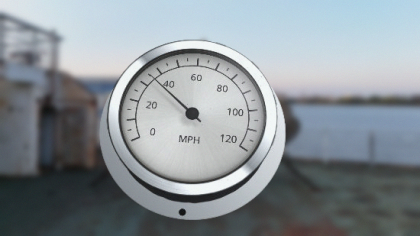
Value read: value=35 unit=mph
